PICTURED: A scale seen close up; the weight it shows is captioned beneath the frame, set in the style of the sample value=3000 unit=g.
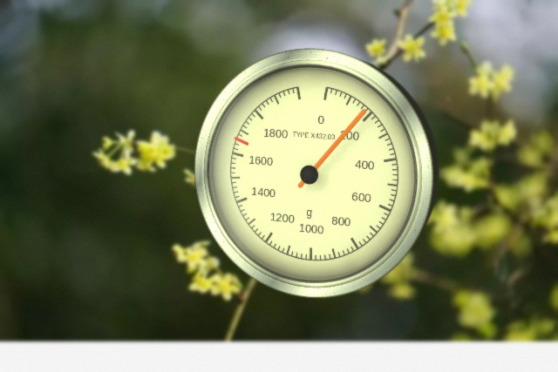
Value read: value=180 unit=g
